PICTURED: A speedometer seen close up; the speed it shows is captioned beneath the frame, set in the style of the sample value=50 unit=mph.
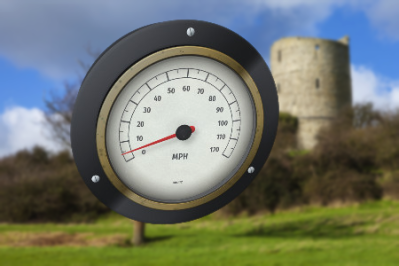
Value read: value=5 unit=mph
